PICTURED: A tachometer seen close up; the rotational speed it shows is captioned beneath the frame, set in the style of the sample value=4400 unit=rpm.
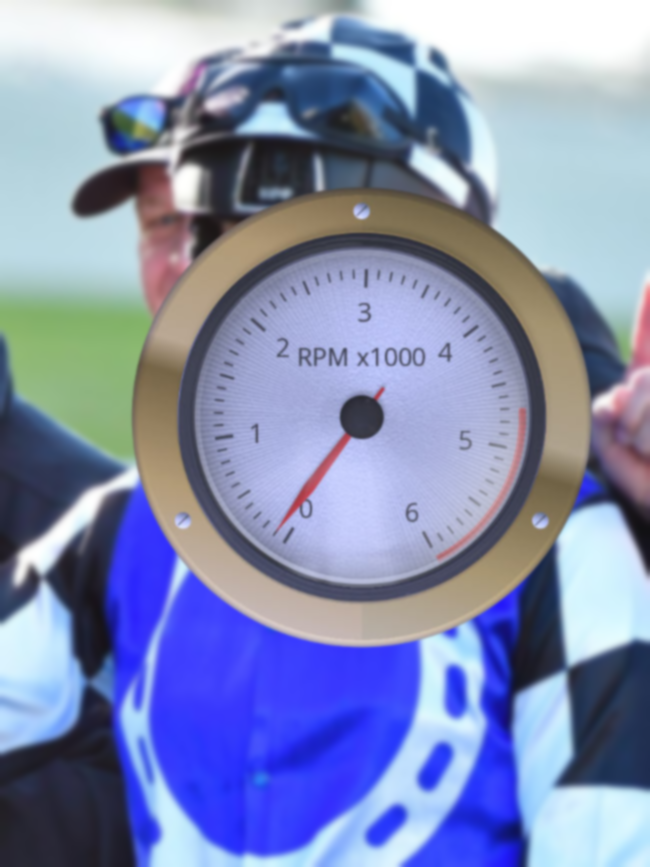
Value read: value=100 unit=rpm
